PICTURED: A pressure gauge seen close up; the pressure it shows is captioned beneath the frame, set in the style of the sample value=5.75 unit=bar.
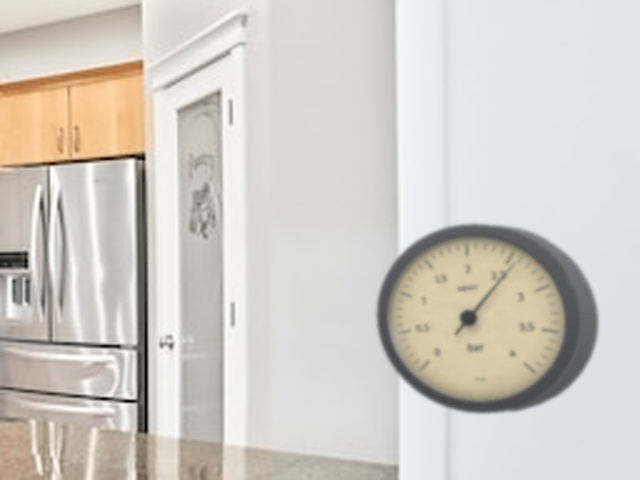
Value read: value=2.6 unit=bar
